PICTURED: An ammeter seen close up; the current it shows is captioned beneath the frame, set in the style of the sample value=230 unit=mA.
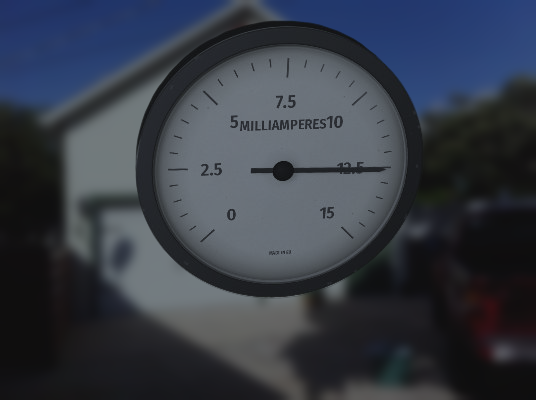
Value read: value=12.5 unit=mA
